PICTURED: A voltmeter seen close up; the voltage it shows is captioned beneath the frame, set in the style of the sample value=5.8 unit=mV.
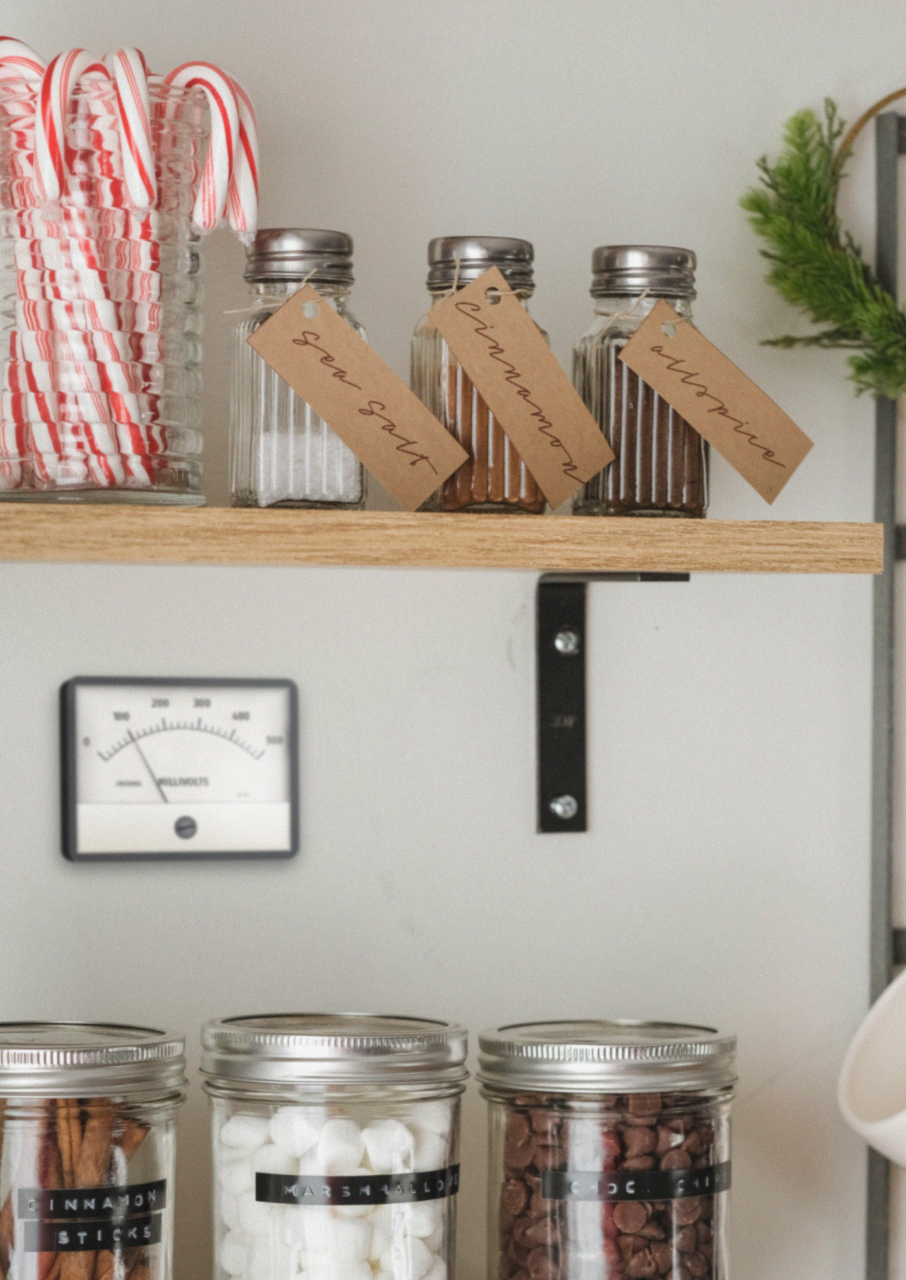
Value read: value=100 unit=mV
